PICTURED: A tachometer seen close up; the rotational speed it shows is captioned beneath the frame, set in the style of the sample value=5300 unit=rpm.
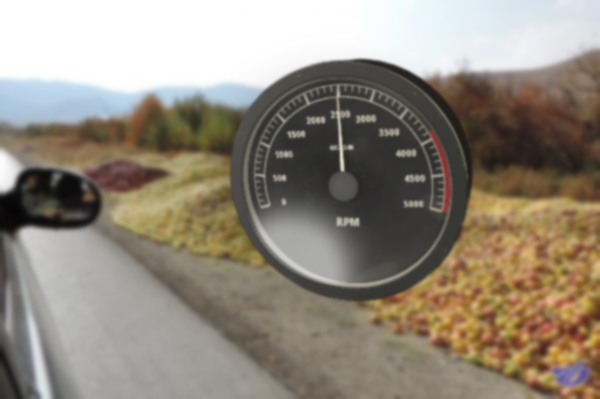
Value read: value=2500 unit=rpm
